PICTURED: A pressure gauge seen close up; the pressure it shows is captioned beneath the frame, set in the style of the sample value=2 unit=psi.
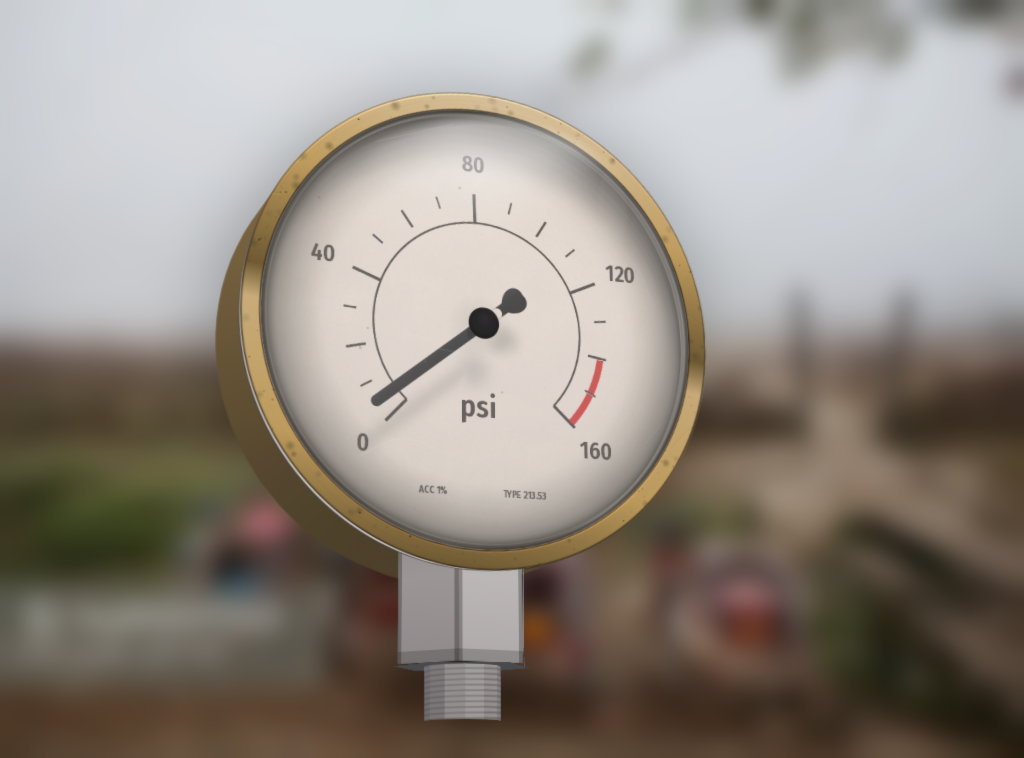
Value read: value=5 unit=psi
